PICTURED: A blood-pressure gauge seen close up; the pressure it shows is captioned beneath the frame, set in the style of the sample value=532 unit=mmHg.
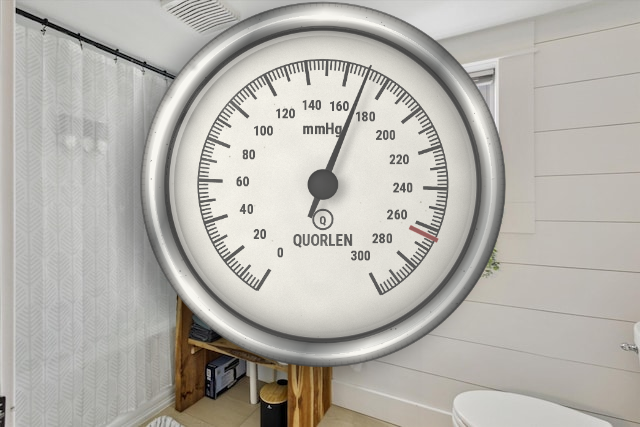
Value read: value=170 unit=mmHg
